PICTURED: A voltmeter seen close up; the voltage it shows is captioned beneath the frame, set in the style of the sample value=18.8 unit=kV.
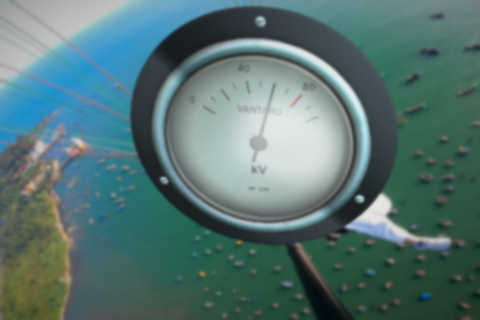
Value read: value=60 unit=kV
